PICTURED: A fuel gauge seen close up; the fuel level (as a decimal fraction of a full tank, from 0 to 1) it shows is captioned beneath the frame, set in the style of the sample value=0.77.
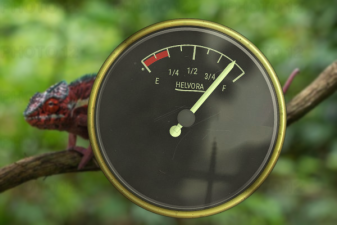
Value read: value=0.875
